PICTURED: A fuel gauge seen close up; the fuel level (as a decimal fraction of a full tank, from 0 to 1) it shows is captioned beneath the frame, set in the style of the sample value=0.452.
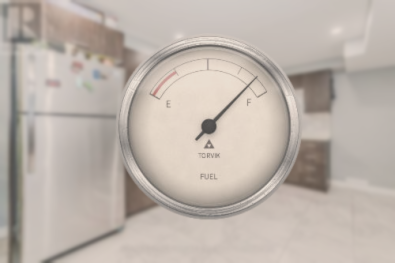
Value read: value=0.875
